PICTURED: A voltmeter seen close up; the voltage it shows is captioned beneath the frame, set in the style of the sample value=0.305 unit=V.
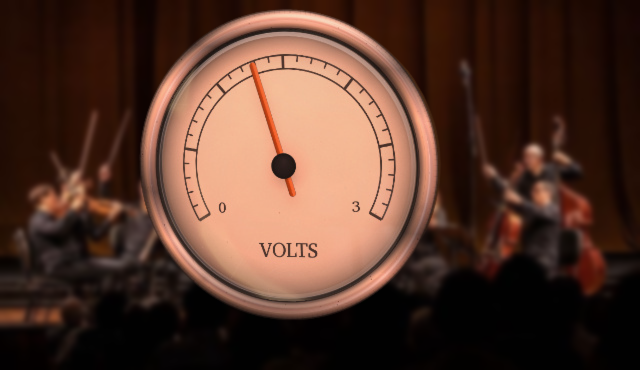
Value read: value=1.3 unit=V
